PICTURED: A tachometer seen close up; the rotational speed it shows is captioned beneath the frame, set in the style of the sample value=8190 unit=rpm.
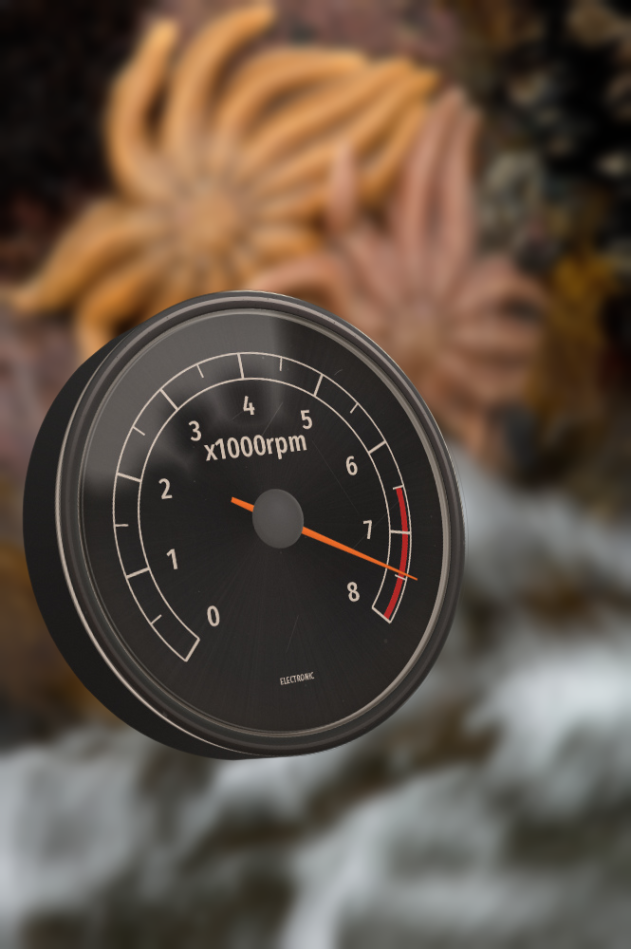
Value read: value=7500 unit=rpm
